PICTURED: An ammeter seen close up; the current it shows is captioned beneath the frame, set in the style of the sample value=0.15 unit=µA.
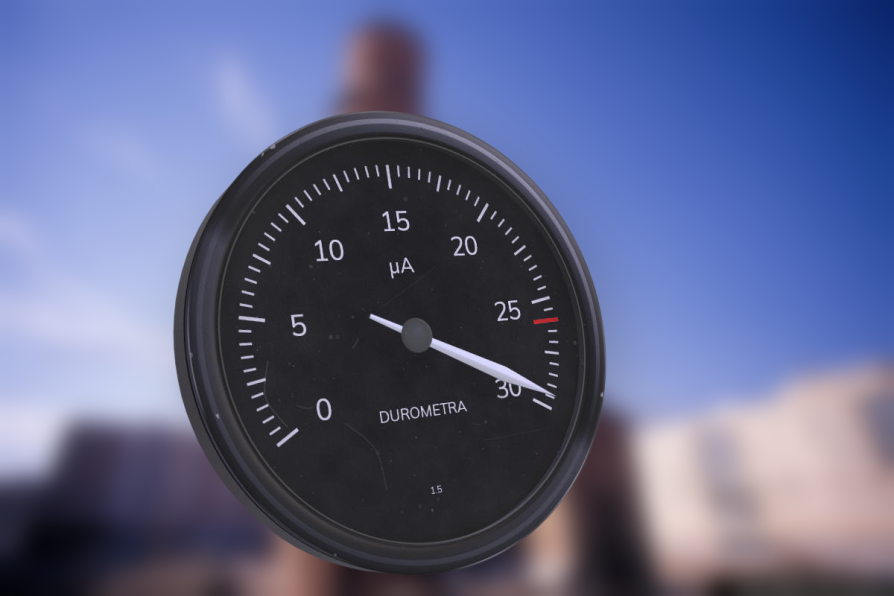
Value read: value=29.5 unit=µA
